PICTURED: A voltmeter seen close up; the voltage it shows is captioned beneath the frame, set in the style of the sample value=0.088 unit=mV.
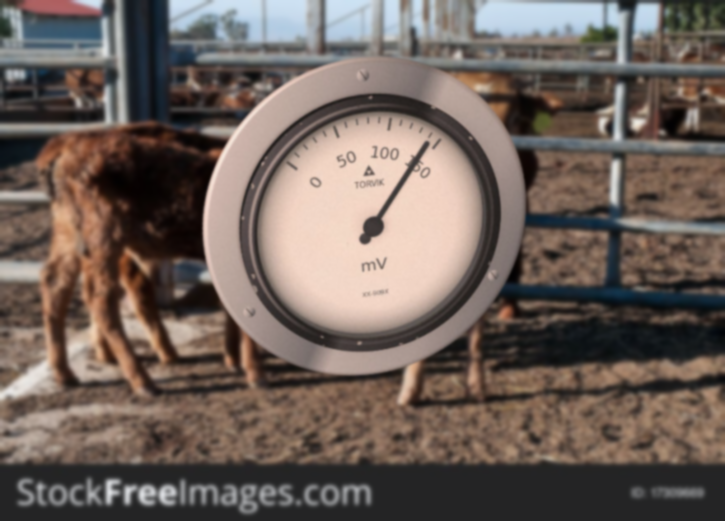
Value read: value=140 unit=mV
